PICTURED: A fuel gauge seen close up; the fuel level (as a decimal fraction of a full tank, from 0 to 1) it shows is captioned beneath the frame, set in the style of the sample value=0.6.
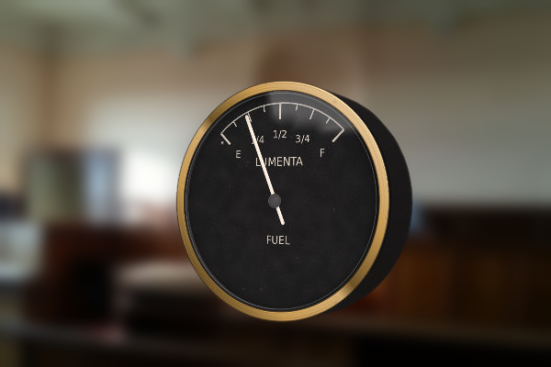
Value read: value=0.25
